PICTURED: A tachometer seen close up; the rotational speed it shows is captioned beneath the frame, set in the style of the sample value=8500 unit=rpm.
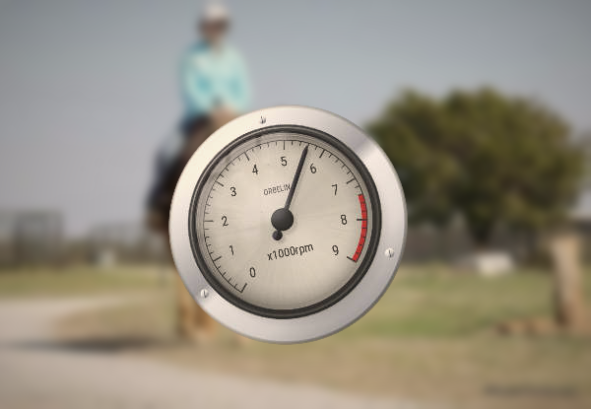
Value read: value=5600 unit=rpm
